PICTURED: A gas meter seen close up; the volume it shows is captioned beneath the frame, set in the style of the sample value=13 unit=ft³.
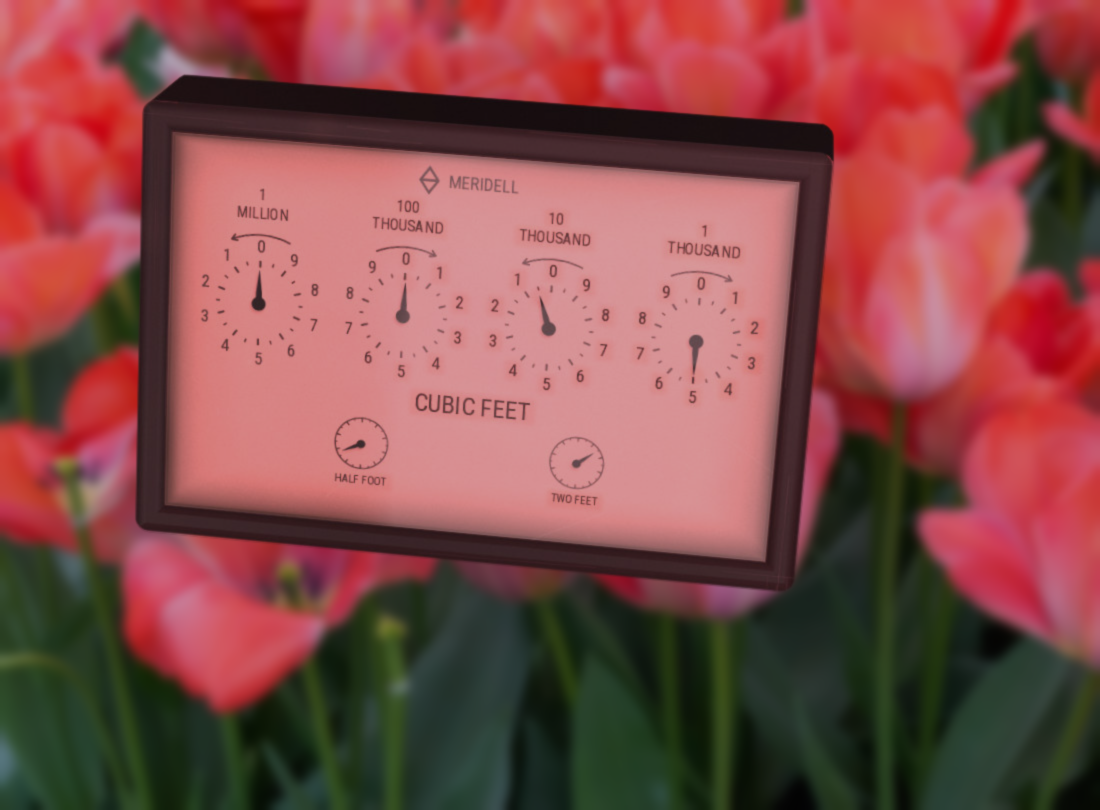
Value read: value=500 unit=ft³
